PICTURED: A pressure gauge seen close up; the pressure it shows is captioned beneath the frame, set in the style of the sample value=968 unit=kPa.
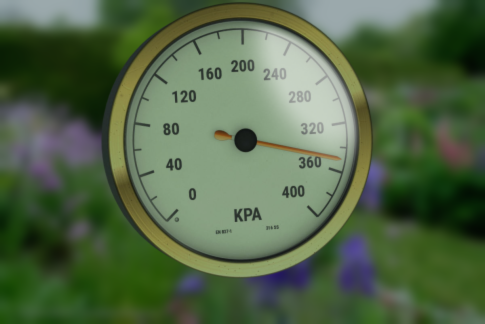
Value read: value=350 unit=kPa
